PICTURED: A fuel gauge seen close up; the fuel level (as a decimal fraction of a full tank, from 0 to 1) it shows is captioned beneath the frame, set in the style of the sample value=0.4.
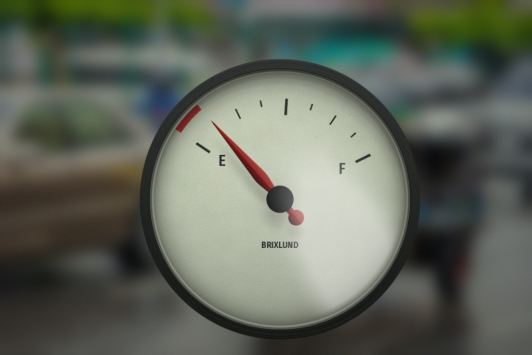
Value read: value=0.125
